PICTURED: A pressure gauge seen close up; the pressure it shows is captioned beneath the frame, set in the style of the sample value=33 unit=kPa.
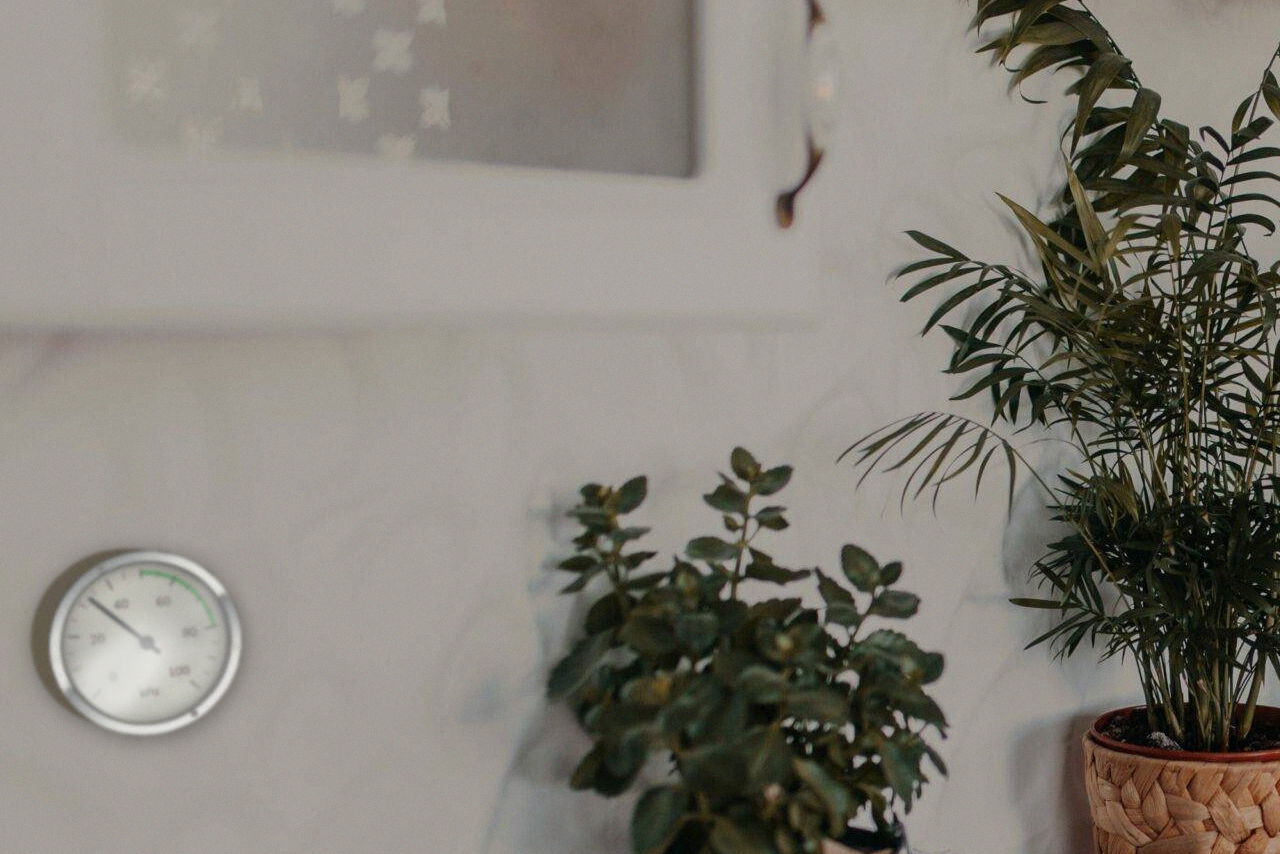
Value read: value=32.5 unit=kPa
